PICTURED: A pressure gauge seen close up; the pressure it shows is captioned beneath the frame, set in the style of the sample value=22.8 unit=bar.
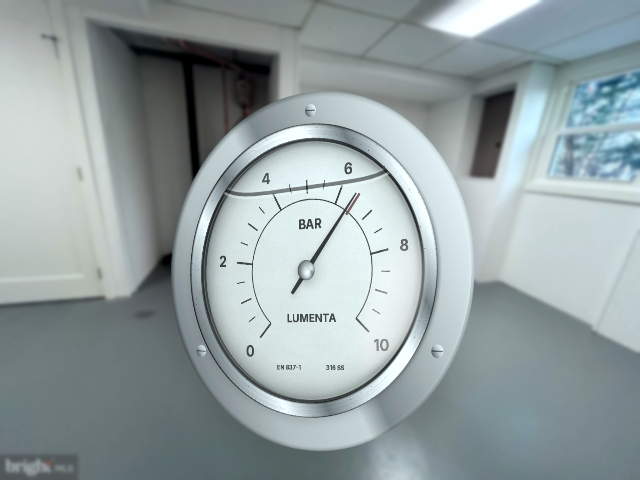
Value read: value=6.5 unit=bar
